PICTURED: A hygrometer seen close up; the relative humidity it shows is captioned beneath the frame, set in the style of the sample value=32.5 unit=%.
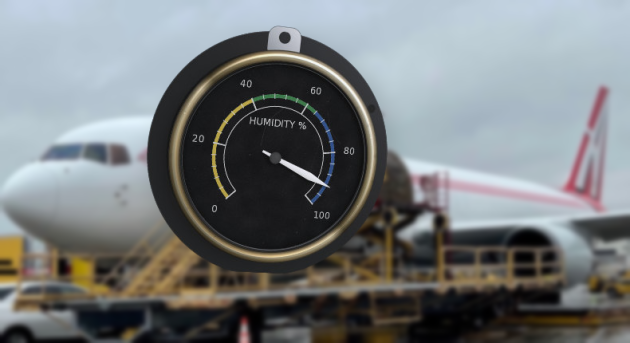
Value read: value=92 unit=%
